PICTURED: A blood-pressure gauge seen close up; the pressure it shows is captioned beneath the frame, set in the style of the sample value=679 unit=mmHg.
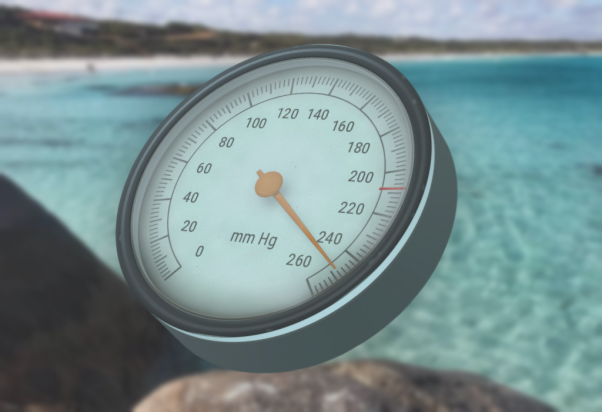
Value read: value=248 unit=mmHg
